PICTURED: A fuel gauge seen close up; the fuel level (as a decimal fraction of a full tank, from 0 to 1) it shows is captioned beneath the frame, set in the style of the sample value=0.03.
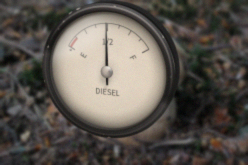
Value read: value=0.5
